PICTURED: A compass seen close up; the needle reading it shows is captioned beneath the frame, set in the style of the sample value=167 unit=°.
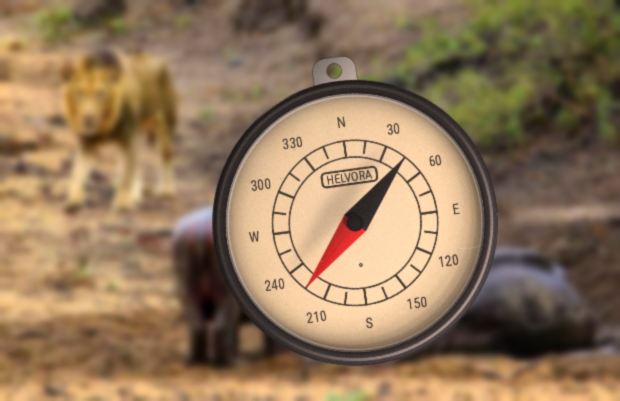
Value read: value=225 unit=°
